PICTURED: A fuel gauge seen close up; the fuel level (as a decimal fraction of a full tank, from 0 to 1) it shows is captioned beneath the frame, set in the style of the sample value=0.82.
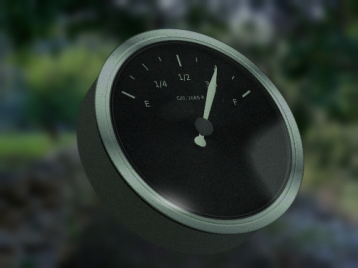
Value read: value=0.75
